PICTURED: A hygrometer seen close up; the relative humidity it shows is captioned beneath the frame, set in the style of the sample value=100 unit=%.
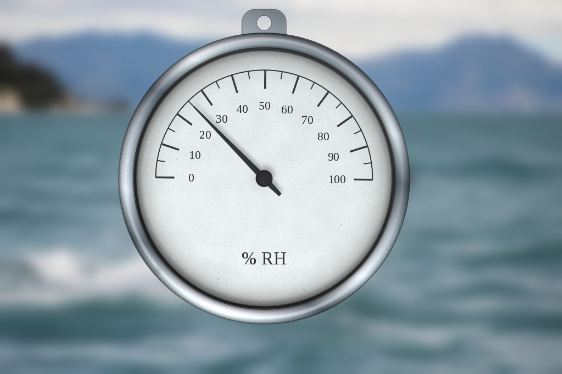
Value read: value=25 unit=%
